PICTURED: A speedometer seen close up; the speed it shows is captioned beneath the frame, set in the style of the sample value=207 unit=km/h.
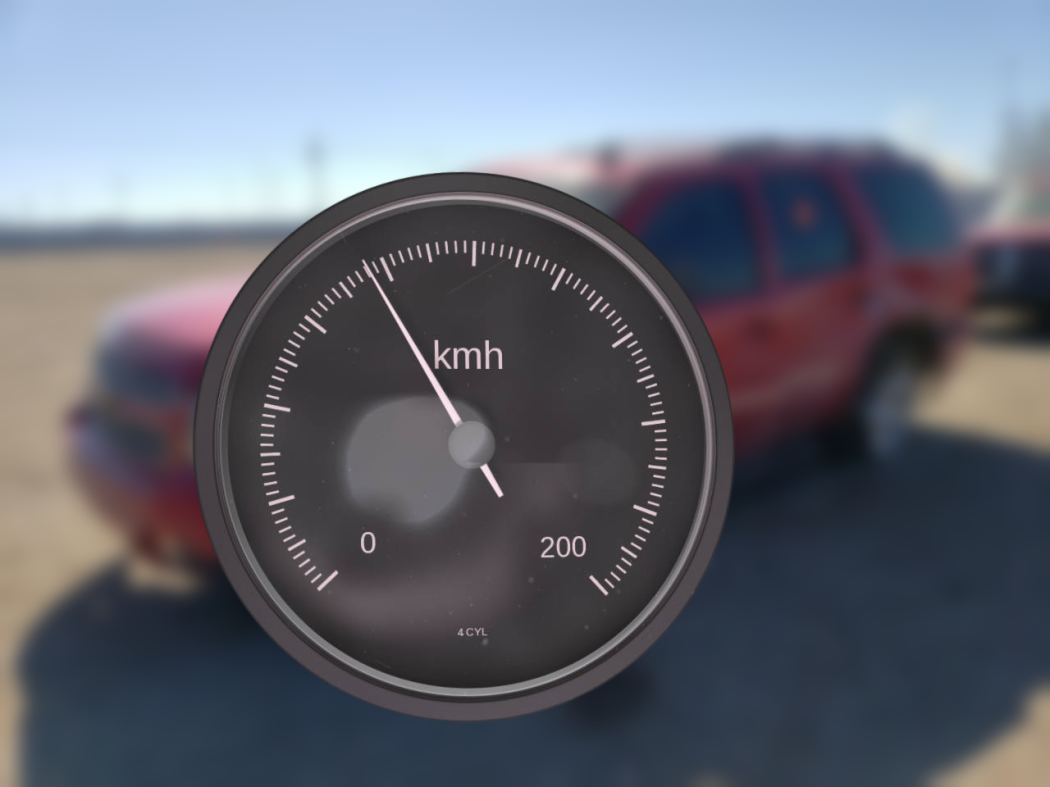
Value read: value=76 unit=km/h
